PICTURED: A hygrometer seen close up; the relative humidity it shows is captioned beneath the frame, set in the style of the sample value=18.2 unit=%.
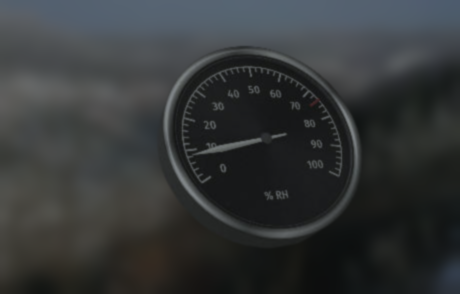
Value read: value=8 unit=%
